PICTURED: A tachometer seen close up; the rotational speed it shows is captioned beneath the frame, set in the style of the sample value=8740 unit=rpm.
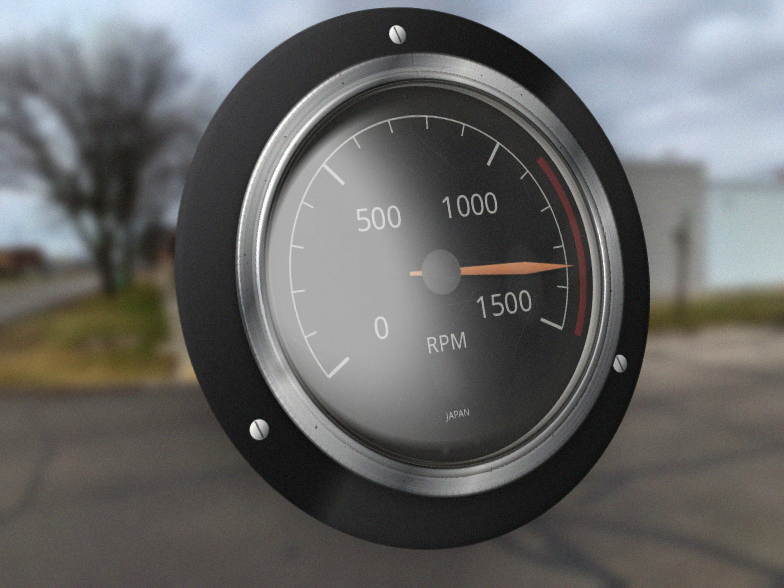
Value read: value=1350 unit=rpm
